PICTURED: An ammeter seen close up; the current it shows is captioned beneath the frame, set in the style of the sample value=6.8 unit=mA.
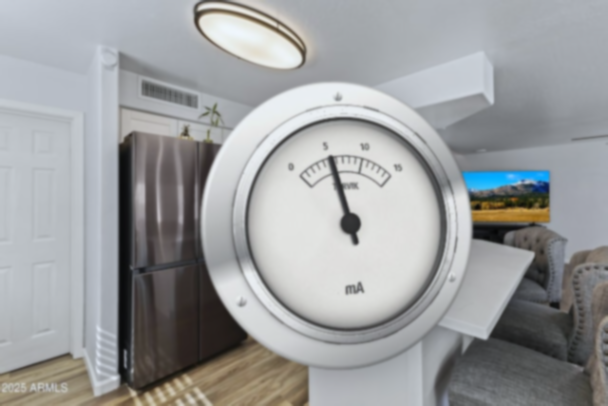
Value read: value=5 unit=mA
